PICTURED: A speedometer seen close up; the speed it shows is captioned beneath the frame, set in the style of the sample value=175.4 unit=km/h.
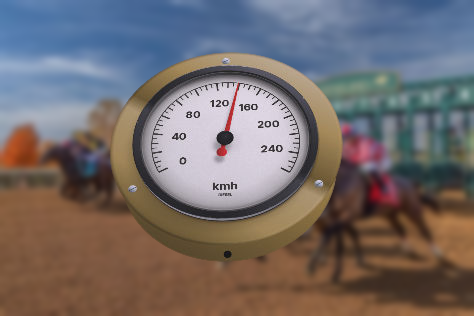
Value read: value=140 unit=km/h
